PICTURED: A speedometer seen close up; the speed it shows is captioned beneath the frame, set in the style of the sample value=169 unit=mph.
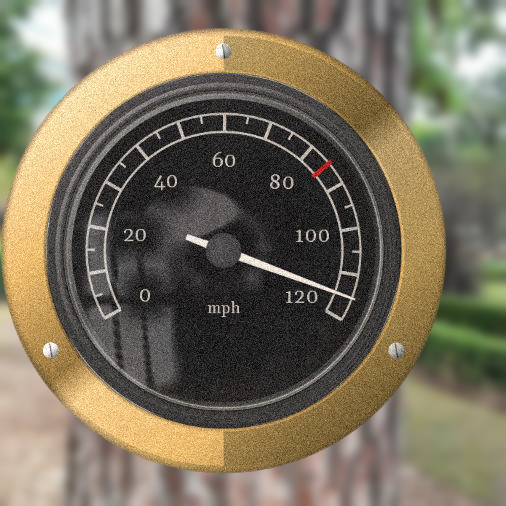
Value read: value=115 unit=mph
